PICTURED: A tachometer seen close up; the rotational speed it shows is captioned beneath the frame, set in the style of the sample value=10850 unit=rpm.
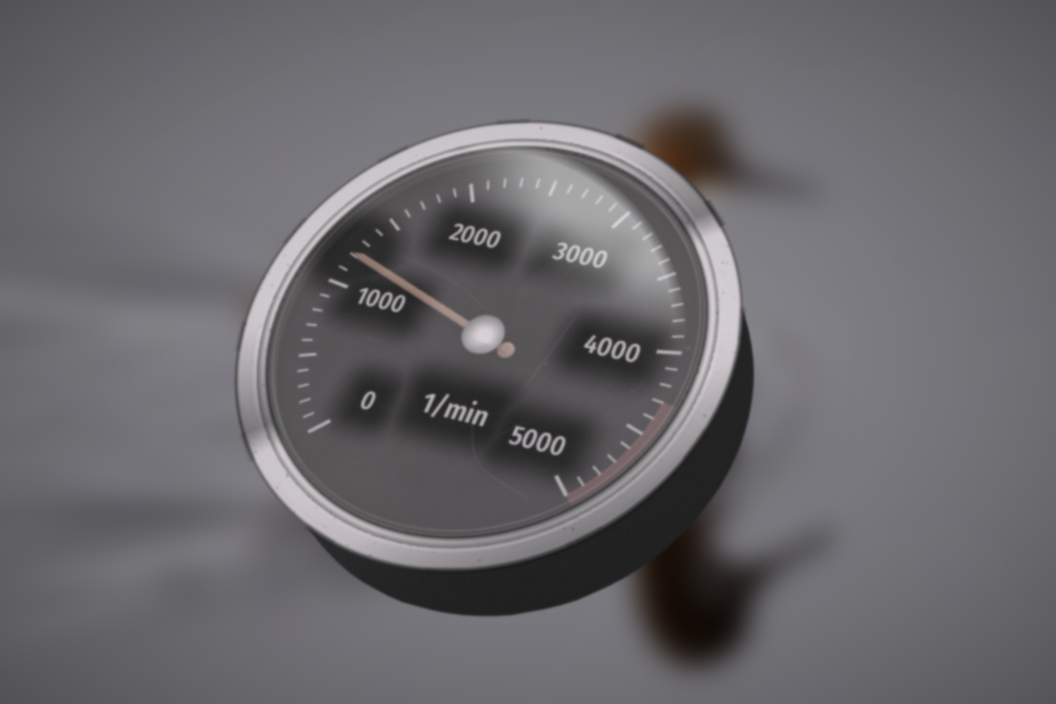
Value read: value=1200 unit=rpm
